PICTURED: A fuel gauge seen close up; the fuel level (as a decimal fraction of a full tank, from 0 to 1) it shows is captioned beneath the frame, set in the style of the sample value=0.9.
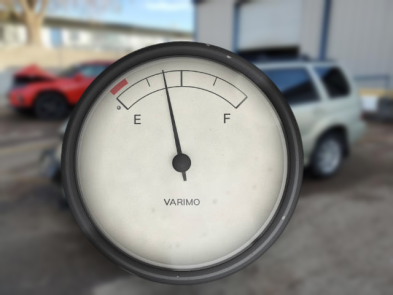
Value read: value=0.375
